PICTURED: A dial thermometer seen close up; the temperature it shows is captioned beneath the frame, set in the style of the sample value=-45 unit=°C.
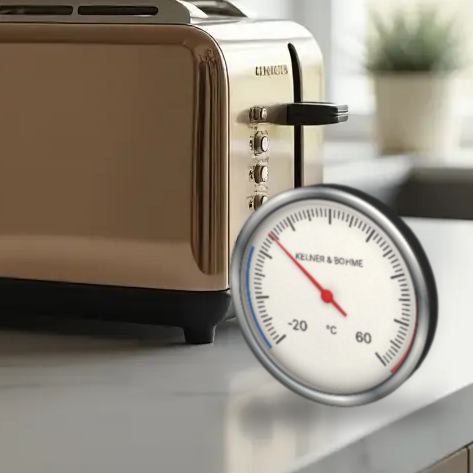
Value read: value=5 unit=°C
